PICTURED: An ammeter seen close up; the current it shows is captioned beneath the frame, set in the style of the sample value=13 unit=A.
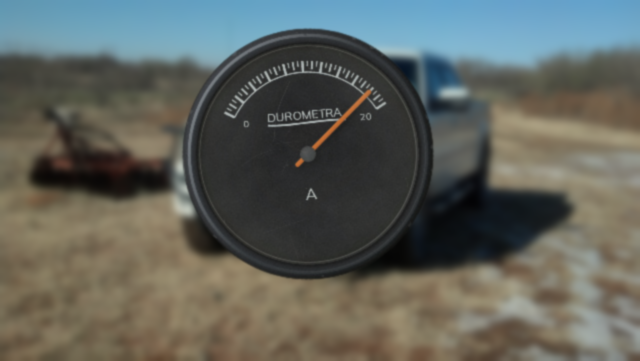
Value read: value=18 unit=A
